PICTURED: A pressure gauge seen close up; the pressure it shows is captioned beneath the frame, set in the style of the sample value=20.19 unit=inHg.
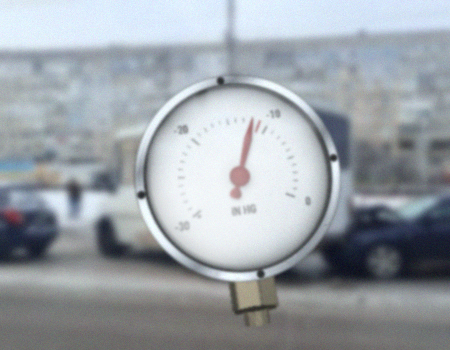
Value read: value=-12 unit=inHg
